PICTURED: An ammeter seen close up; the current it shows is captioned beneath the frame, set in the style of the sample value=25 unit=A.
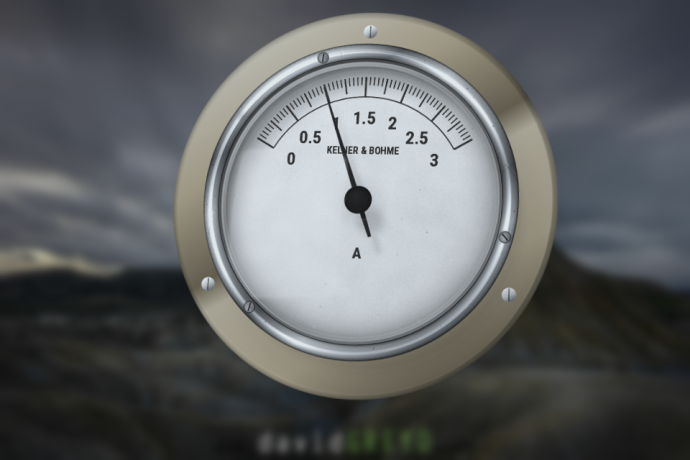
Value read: value=1 unit=A
